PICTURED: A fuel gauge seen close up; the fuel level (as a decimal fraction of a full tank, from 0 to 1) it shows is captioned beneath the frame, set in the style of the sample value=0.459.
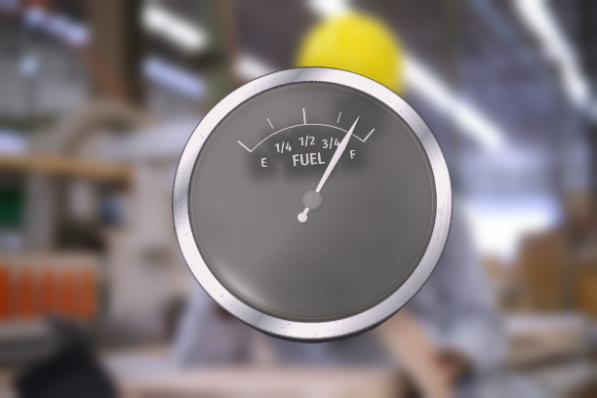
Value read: value=0.875
